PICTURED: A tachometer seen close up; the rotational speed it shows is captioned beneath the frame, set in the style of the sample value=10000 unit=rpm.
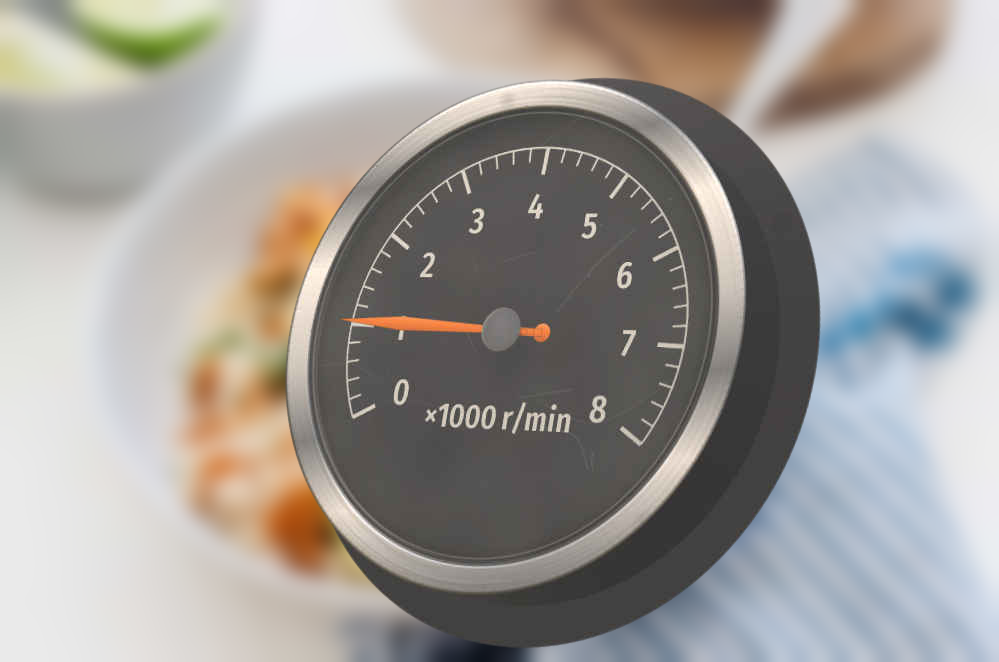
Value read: value=1000 unit=rpm
